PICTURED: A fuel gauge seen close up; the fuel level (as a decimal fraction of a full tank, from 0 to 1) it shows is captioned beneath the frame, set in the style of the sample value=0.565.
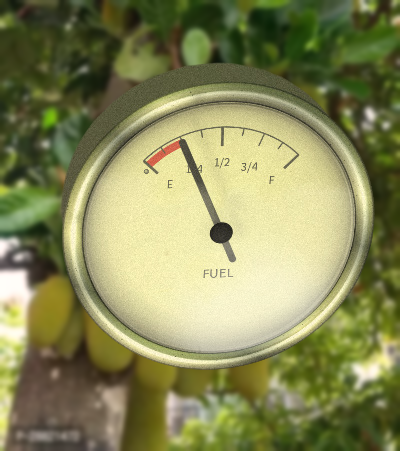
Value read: value=0.25
